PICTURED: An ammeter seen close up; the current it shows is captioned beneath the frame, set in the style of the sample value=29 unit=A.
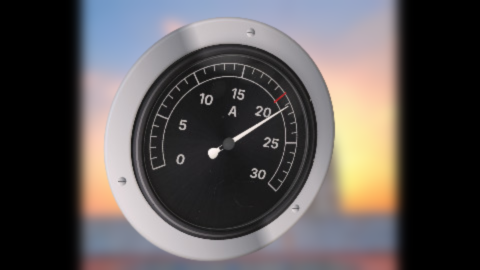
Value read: value=21 unit=A
